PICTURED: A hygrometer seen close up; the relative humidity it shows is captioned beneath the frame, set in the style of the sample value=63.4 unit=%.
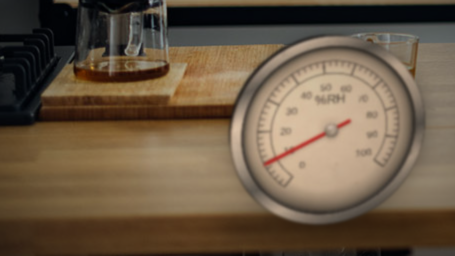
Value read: value=10 unit=%
